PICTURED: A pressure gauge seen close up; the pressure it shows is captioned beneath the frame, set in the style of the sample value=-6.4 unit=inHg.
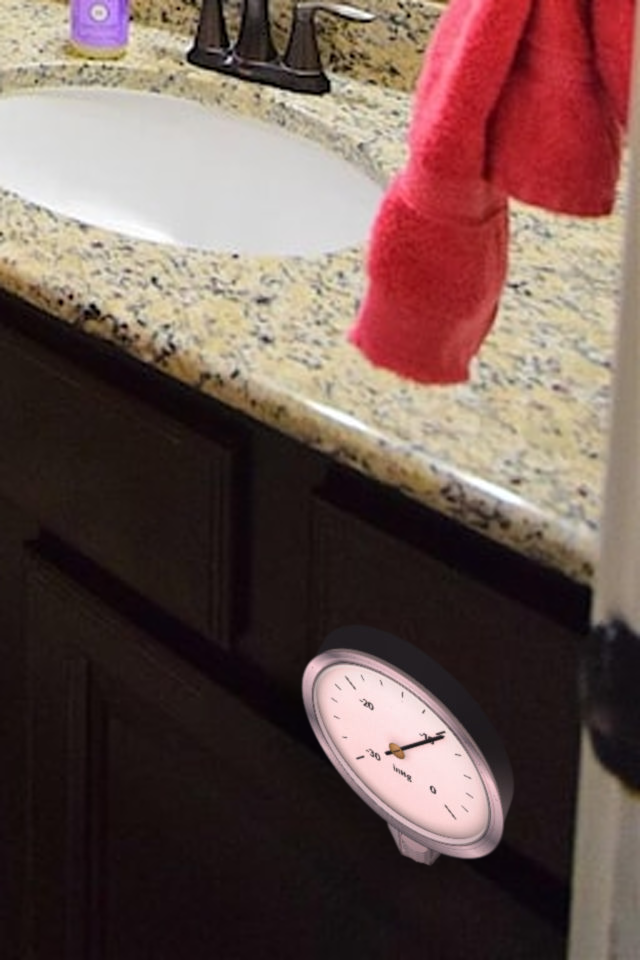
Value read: value=-10 unit=inHg
